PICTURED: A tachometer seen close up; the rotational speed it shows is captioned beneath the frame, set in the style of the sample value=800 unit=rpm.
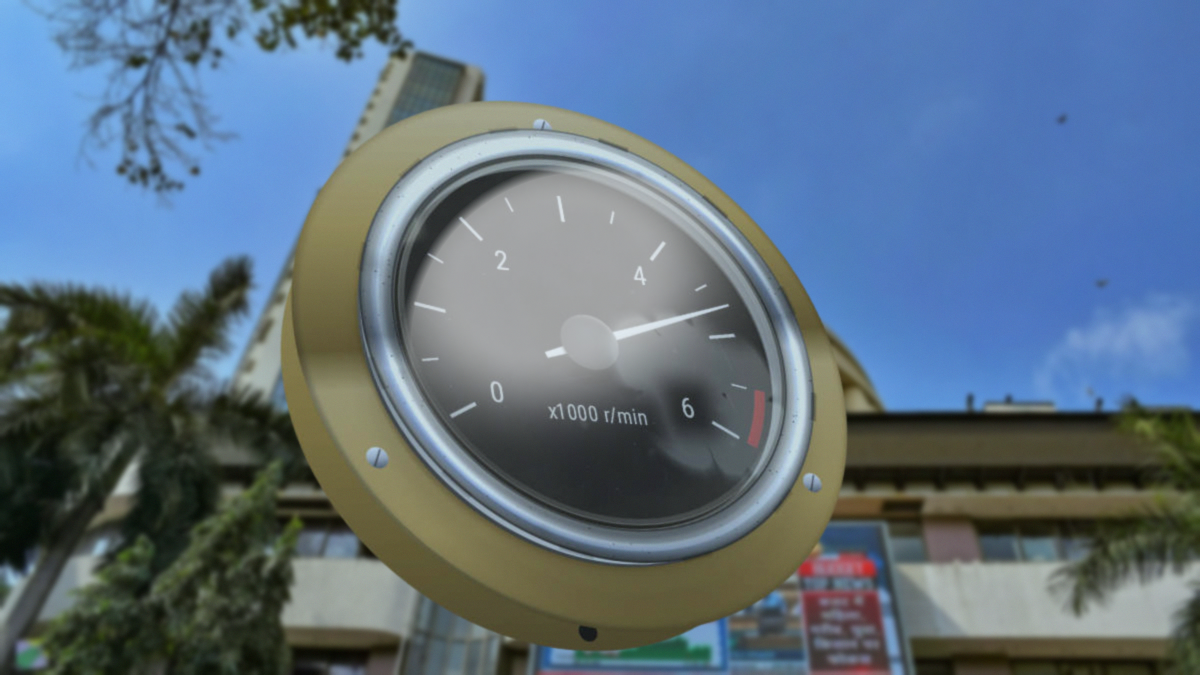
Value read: value=4750 unit=rpm
